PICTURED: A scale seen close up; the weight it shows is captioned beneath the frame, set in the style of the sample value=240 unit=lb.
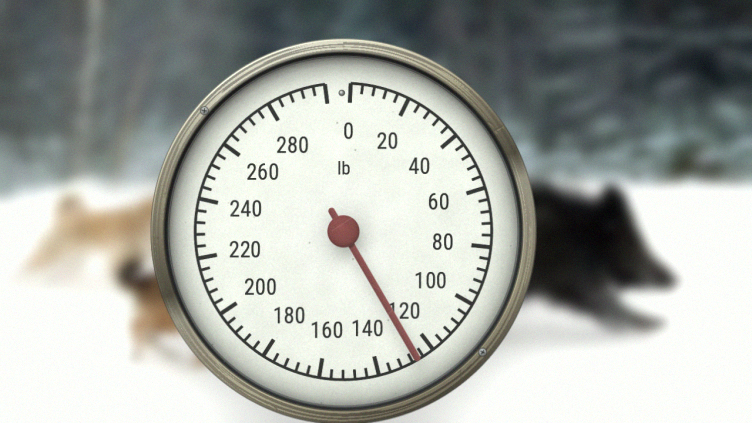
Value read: value=126 unit=lb
